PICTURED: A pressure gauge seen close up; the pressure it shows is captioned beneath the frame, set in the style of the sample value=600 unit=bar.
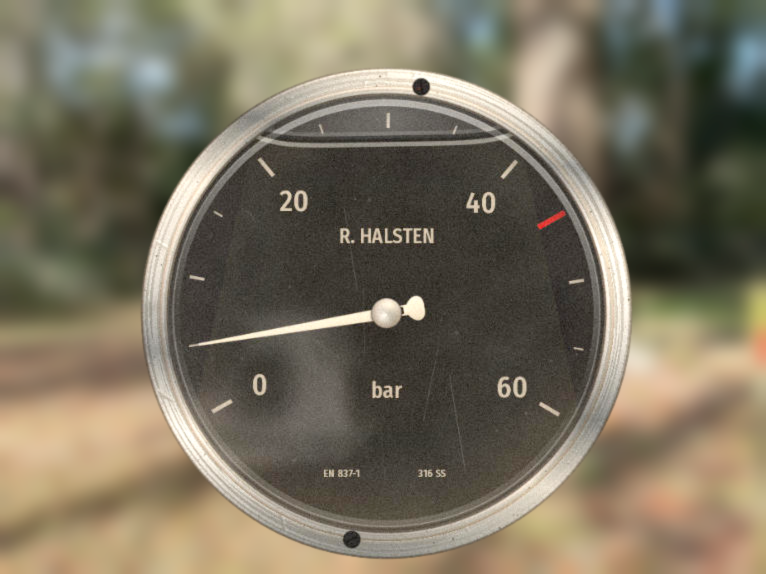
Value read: value=5 unit=bar
